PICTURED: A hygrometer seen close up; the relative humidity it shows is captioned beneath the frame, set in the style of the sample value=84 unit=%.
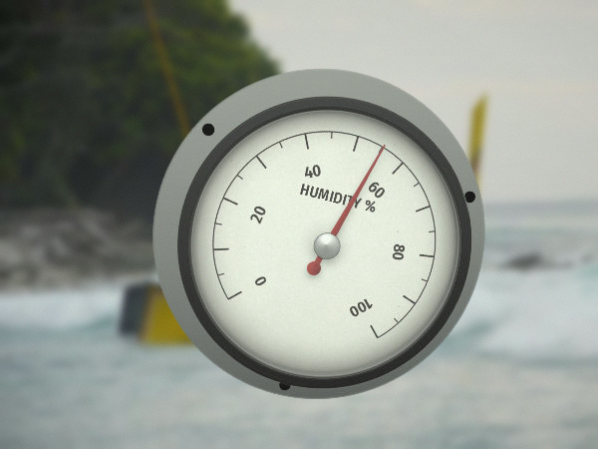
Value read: value=55 unit=%
